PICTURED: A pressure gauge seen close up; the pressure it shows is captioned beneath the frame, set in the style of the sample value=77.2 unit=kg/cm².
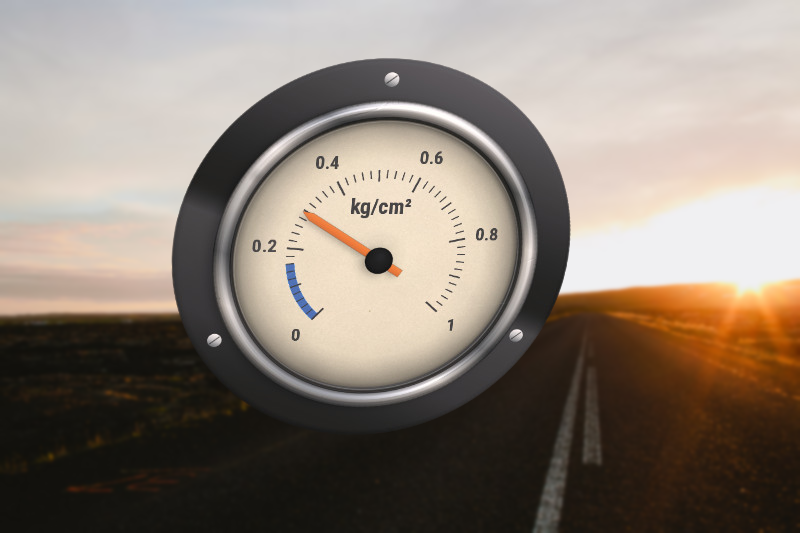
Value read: value=0.3 unit=kg/cm²
